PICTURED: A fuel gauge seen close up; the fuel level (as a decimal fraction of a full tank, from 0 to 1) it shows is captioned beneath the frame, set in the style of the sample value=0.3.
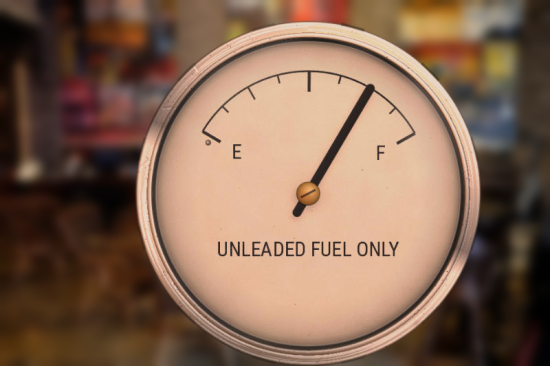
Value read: value=0.75
